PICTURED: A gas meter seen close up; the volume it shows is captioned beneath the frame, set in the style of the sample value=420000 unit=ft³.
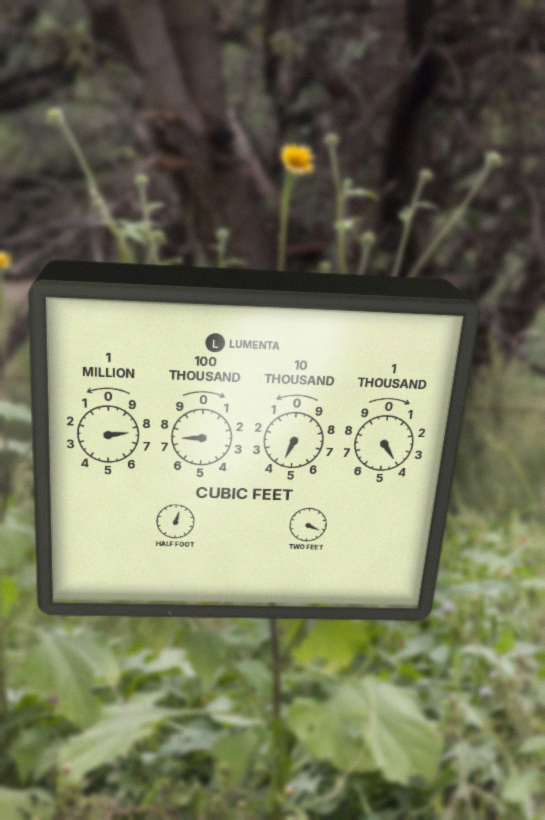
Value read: value=774400 unit=ft³
